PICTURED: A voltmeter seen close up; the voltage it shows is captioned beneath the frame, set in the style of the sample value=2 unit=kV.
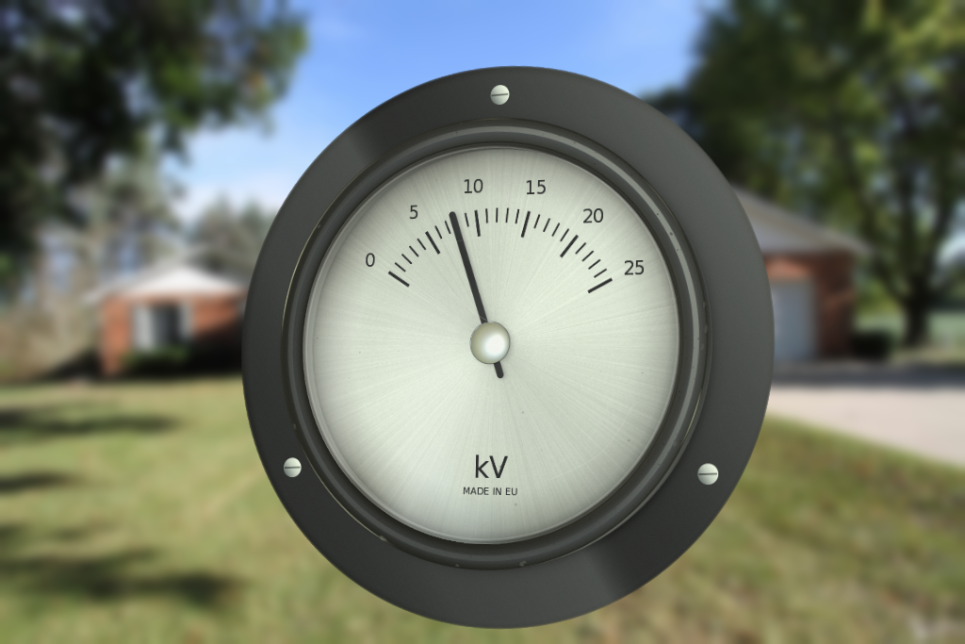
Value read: value=8 unit=kV
